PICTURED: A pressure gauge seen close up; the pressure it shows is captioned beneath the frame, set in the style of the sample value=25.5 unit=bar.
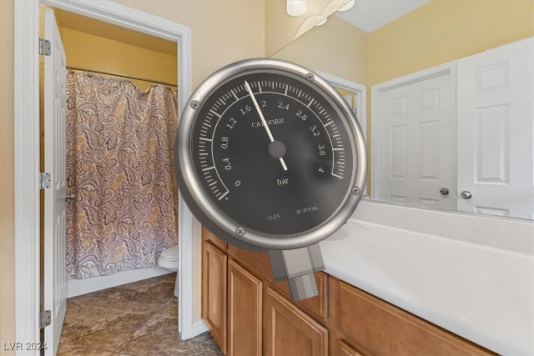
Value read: value=1.8 unit=bar
